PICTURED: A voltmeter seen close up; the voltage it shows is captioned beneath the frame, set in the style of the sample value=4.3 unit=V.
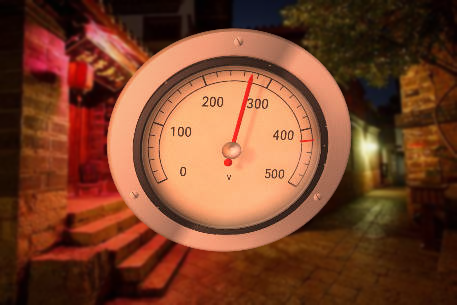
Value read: value=270 unit=V
